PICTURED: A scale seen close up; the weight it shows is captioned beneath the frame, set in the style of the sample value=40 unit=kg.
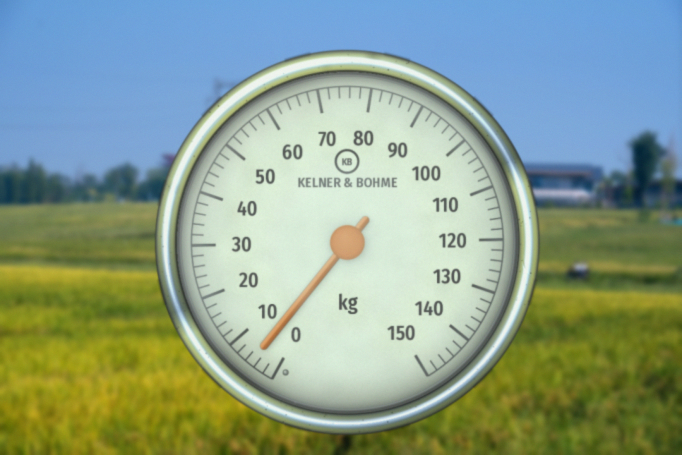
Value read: value=5 unit=kg
